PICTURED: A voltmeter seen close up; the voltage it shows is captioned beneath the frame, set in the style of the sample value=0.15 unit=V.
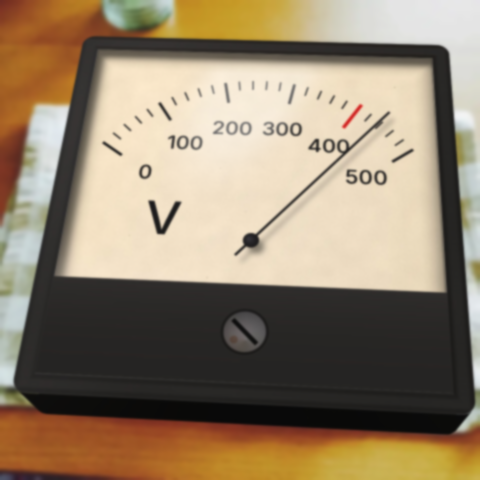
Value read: value=440 unit=V
